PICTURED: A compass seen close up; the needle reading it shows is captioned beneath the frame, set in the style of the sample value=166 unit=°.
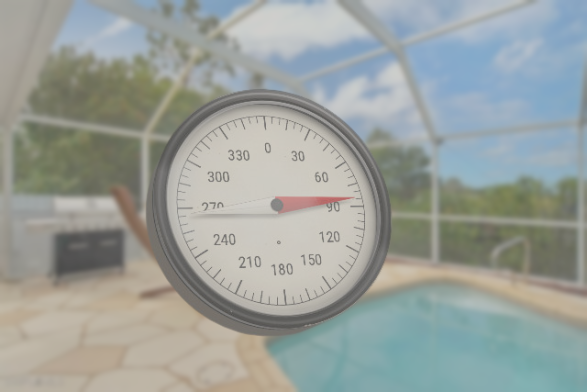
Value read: value=85 unit=°
